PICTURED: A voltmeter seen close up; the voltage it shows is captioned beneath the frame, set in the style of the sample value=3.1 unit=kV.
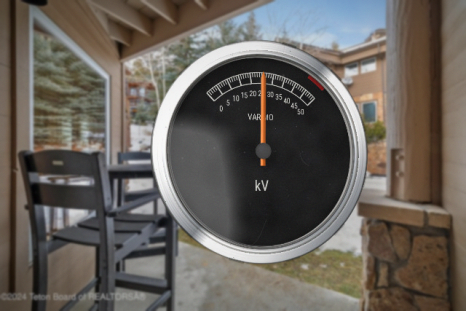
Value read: value=25 unit=kV
